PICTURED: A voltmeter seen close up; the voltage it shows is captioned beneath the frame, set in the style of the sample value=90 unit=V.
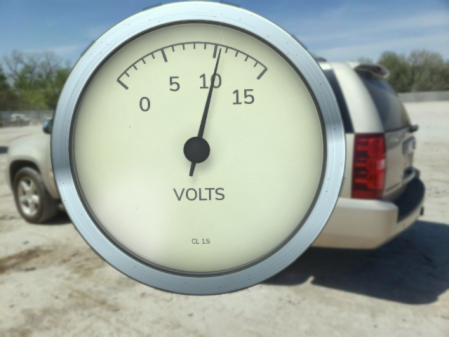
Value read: value=10.5 unit=V
